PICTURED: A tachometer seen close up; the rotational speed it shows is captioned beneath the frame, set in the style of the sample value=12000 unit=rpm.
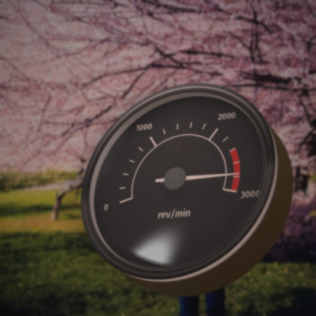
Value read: value=2800 unit=rpm
